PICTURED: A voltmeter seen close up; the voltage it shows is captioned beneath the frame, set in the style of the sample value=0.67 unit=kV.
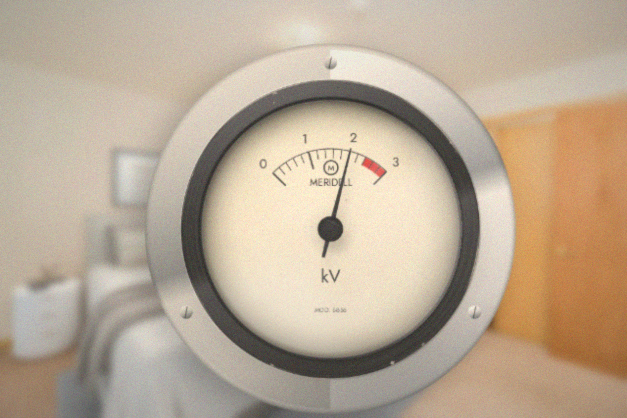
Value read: value=2 unit=kV
